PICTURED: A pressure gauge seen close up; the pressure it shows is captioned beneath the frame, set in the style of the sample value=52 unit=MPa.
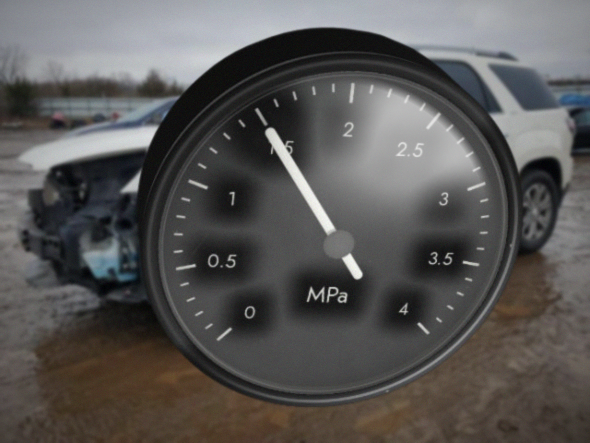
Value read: value=1.5 unit=MPa
